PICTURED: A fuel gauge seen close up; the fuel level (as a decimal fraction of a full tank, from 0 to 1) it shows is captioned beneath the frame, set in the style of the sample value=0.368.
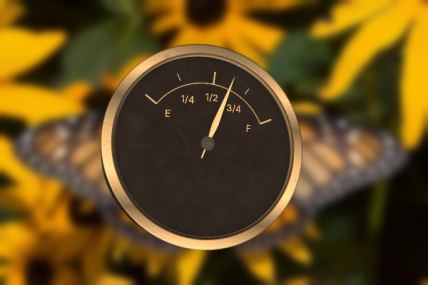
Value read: value=0.625
